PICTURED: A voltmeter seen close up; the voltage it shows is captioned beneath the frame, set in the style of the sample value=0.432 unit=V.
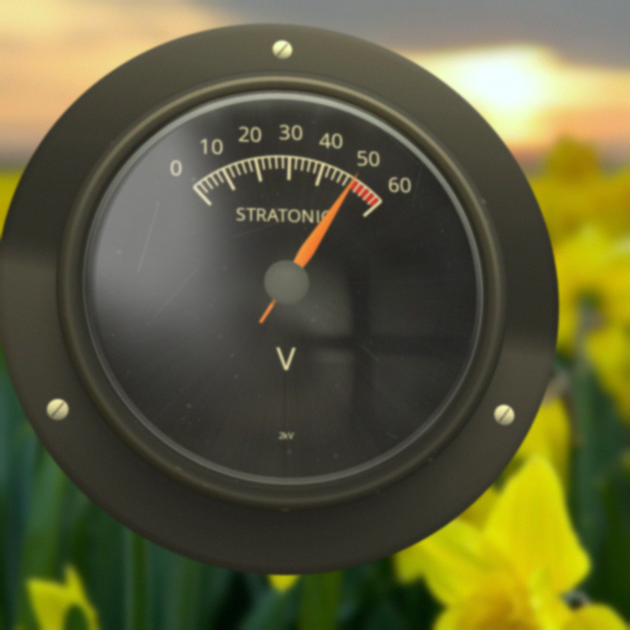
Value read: value=50 unit=V
